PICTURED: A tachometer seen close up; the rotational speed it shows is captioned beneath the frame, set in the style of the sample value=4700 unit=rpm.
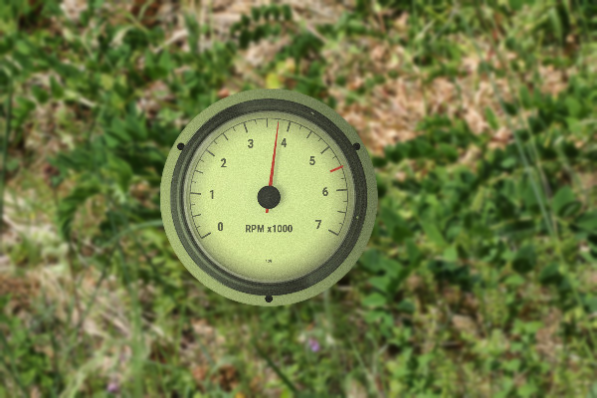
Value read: value=3750 unit=rpm
